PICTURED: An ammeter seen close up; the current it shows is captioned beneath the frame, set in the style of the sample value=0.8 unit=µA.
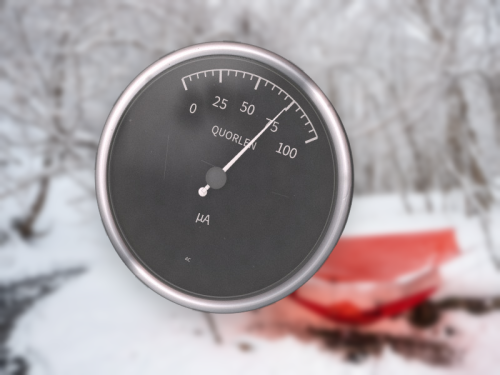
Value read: value=75 unit=µA
